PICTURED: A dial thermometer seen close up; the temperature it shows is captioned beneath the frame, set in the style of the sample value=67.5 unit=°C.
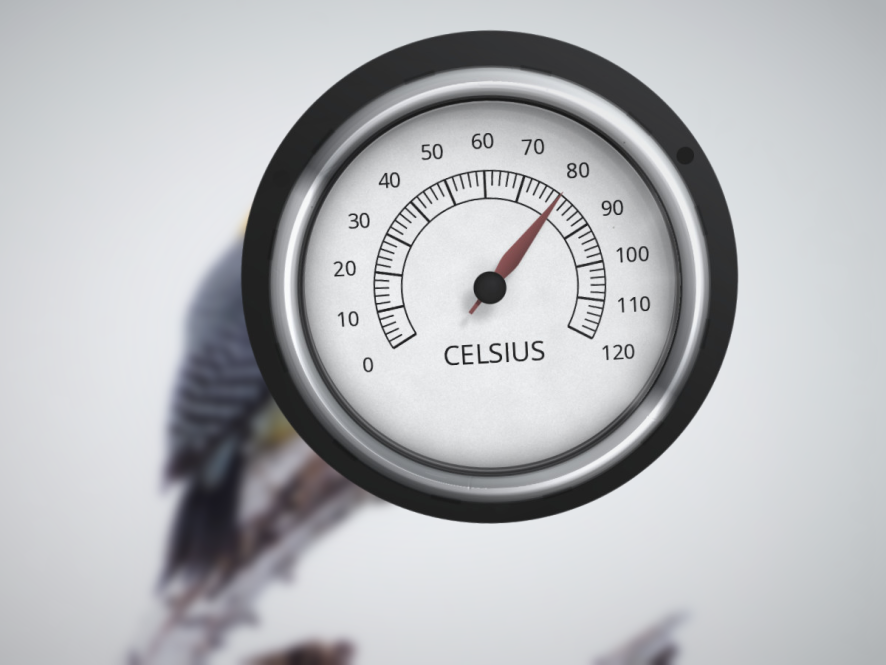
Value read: value=80 unit=°C
